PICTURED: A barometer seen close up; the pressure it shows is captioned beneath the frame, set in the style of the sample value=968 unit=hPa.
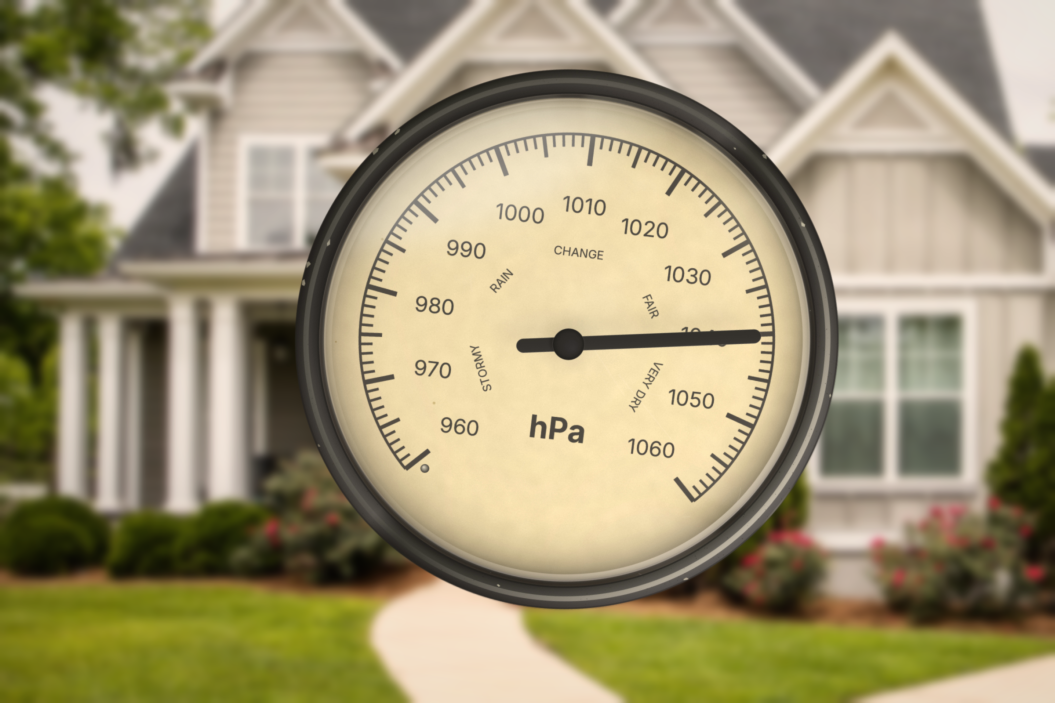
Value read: value=1040 unit=hPa
